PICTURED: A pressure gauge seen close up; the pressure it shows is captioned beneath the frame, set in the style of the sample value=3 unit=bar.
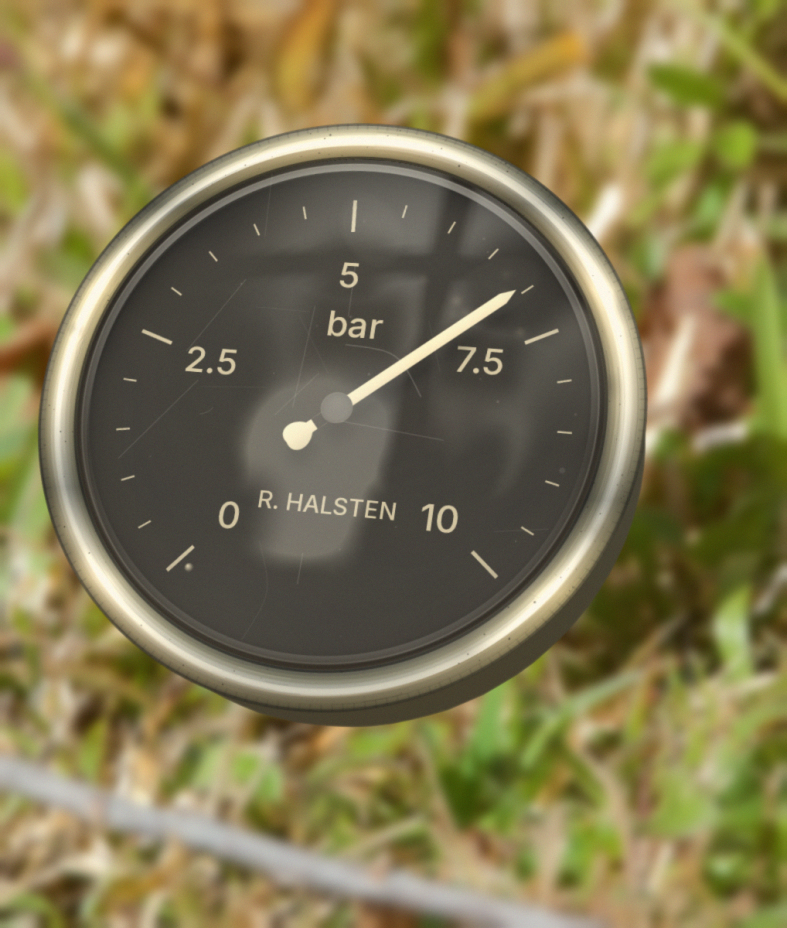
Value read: value=7 unit=bar
